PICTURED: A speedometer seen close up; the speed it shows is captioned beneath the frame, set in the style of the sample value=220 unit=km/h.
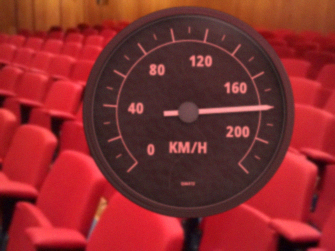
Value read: value=180 unit=km/h
